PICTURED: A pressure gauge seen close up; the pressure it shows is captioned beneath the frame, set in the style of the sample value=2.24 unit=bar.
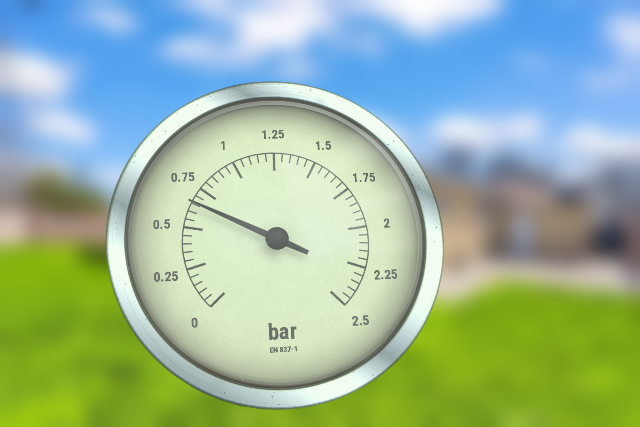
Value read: value=0.65 unit=bar
